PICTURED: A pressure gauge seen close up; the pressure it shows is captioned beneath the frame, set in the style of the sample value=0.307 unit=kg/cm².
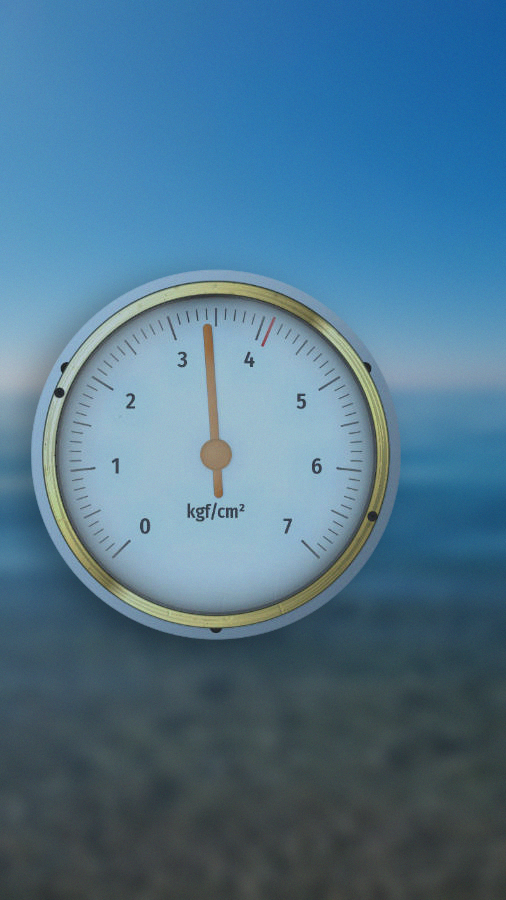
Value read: value=3.4 unit=kg/cm²
